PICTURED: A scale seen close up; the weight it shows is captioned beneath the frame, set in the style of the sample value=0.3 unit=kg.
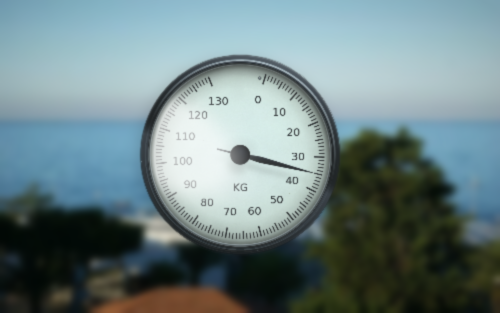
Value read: value=35 unit=kg
